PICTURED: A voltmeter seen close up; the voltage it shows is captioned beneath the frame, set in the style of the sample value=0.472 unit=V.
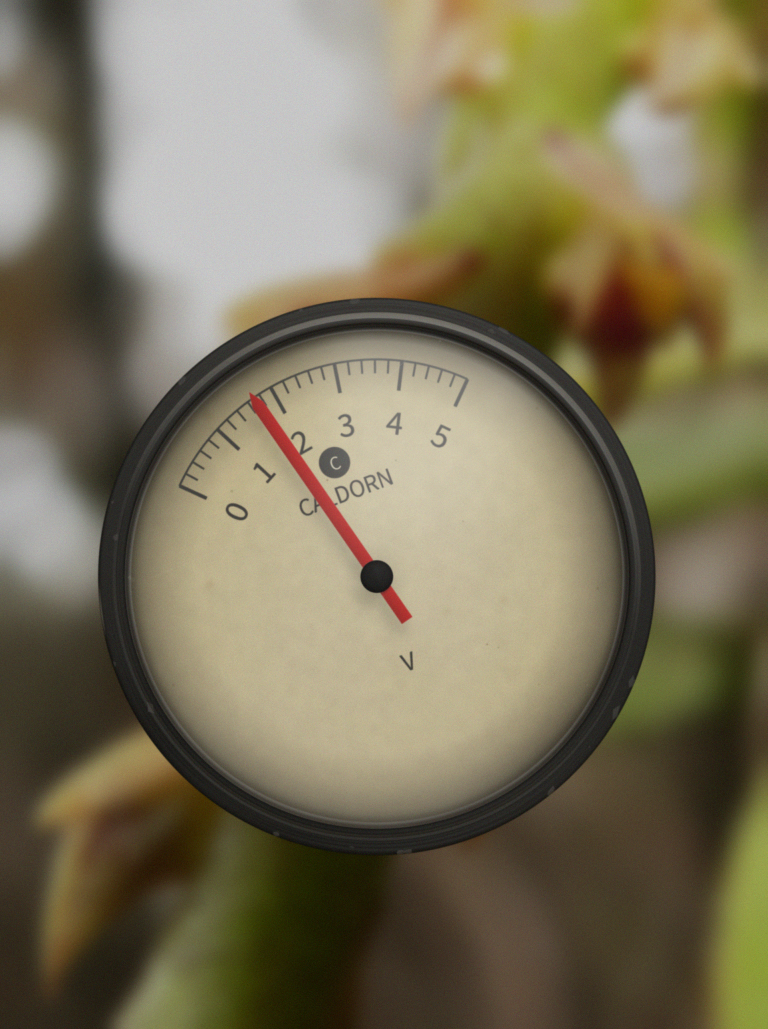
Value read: value=1.7 unit=V
